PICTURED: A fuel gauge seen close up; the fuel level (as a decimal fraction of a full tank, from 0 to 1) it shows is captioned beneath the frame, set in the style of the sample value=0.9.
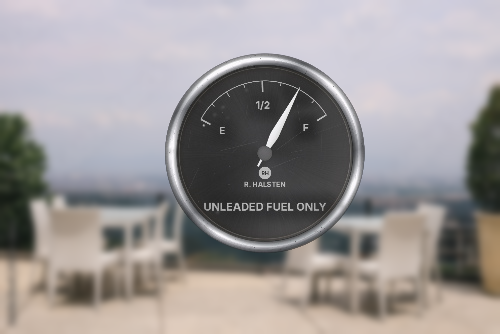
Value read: value=0.75
